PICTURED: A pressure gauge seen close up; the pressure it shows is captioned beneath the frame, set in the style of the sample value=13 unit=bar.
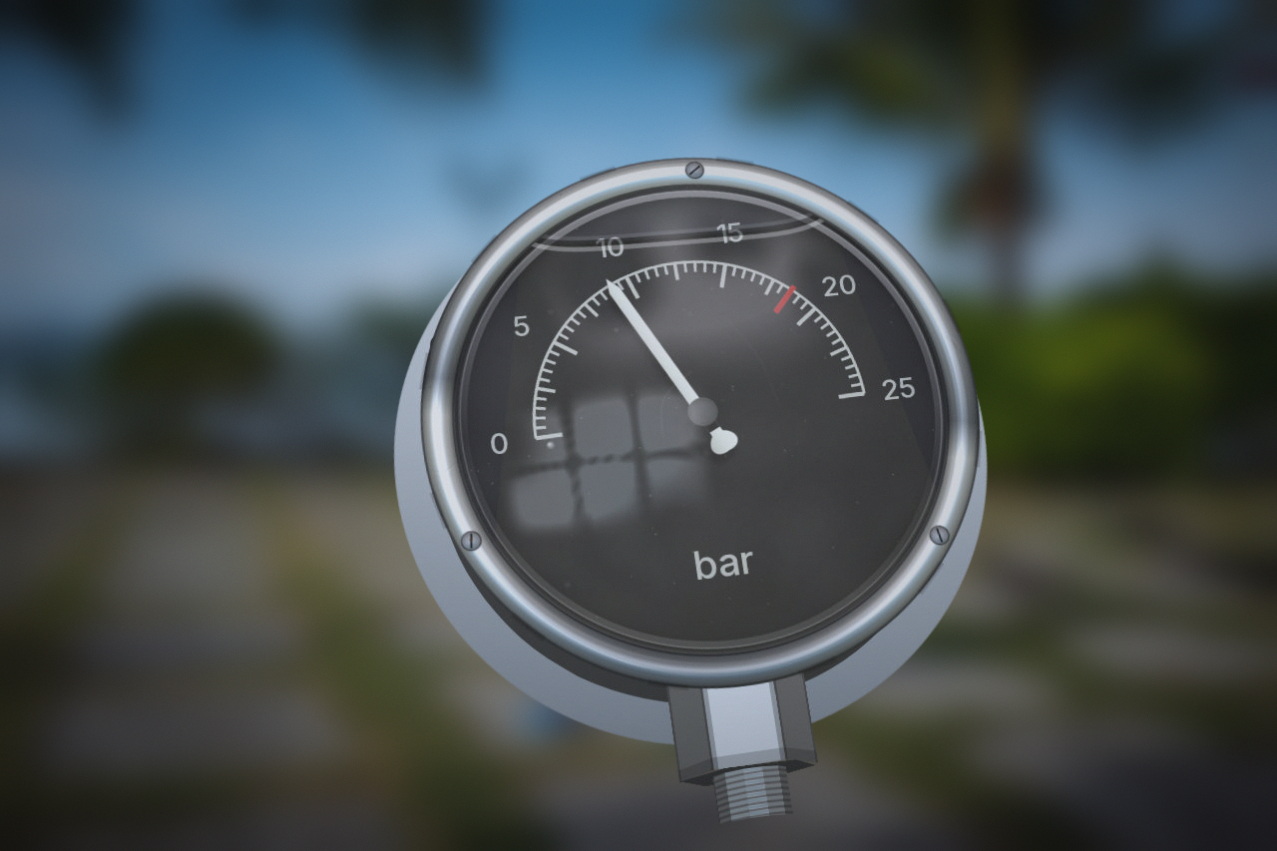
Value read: value=9 unit=bar
